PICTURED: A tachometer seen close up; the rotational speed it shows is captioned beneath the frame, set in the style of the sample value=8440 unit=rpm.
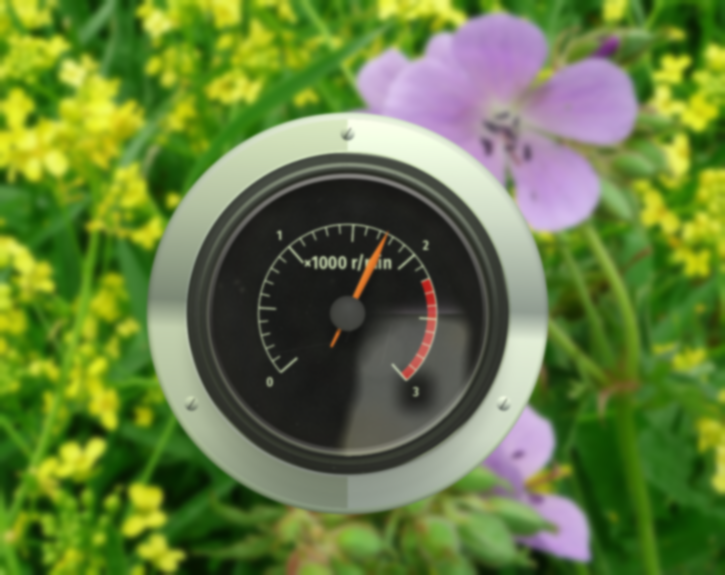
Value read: value=1750 unit=rpm
